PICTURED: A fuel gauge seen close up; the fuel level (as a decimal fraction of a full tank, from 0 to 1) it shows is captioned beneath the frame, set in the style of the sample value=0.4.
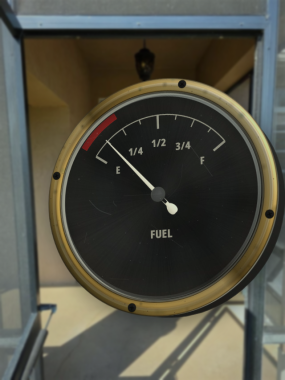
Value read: value=0.125
